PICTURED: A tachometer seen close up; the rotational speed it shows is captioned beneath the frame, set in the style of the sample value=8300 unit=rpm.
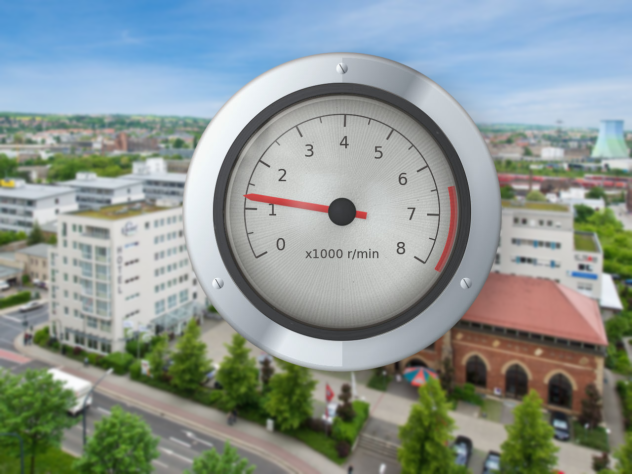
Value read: value=1250 unit=rpm
